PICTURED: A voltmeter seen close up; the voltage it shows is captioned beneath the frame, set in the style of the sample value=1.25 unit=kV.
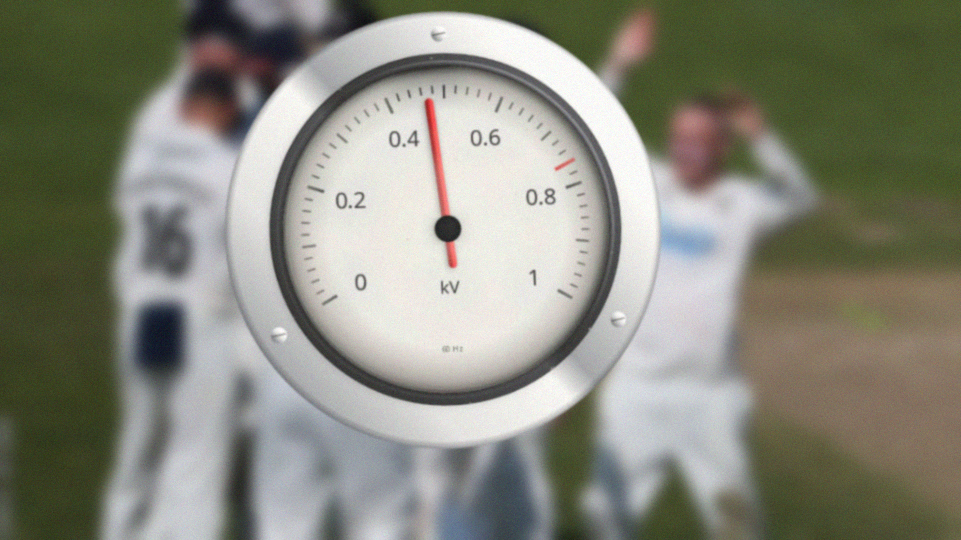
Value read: value=0.47 unit=kV
